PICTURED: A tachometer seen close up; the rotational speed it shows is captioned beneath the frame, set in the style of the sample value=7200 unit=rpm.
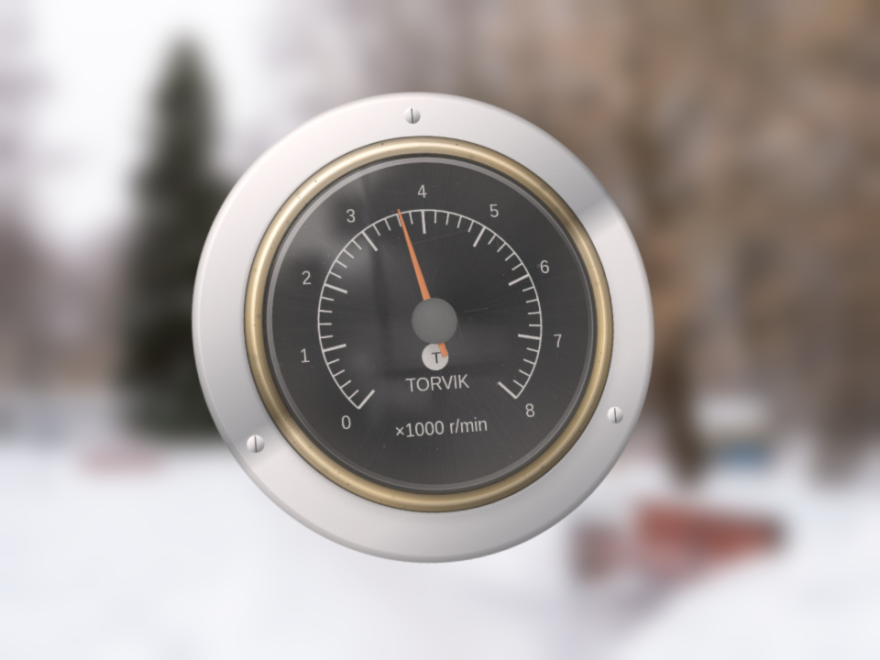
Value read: value=3600 unit=rpm
